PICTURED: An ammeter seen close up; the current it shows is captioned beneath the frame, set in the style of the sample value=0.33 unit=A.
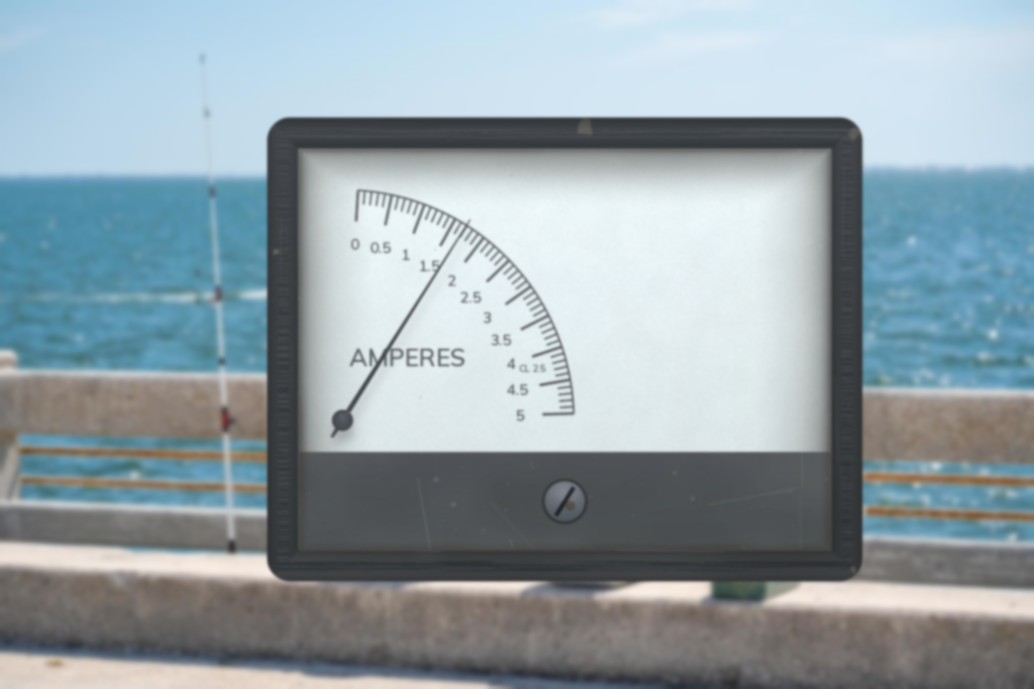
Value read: value=1.7 unit=A
